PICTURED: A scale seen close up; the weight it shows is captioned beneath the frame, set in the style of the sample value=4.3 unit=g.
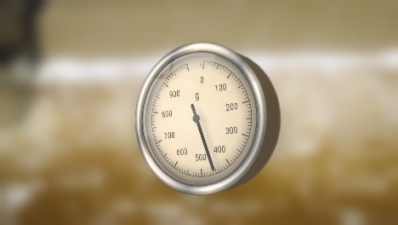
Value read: value=450 unit=g
